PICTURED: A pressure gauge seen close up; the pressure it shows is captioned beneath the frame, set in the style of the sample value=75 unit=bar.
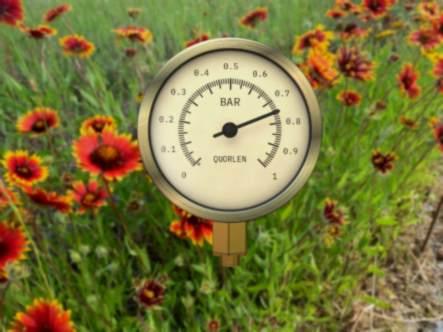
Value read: value=0.75 unit=bar
